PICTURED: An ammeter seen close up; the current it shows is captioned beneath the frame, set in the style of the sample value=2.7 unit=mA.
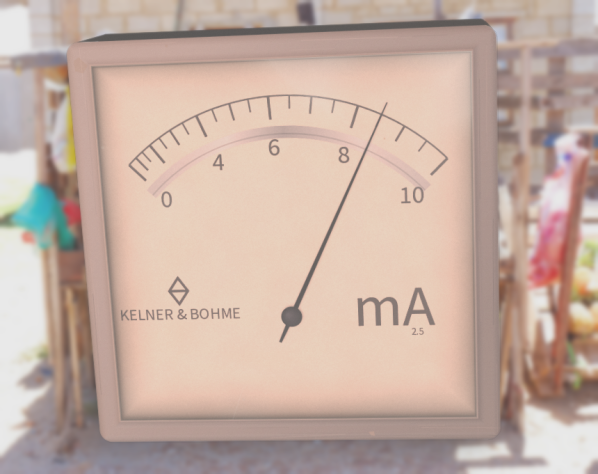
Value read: value=8.5 unit=mA
